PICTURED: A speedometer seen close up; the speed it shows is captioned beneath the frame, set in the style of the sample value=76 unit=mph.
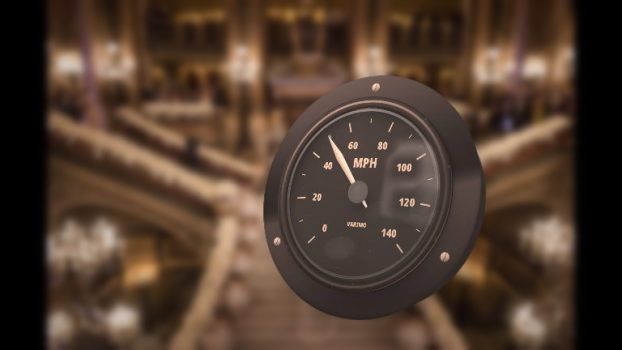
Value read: value=50 unit=mph
